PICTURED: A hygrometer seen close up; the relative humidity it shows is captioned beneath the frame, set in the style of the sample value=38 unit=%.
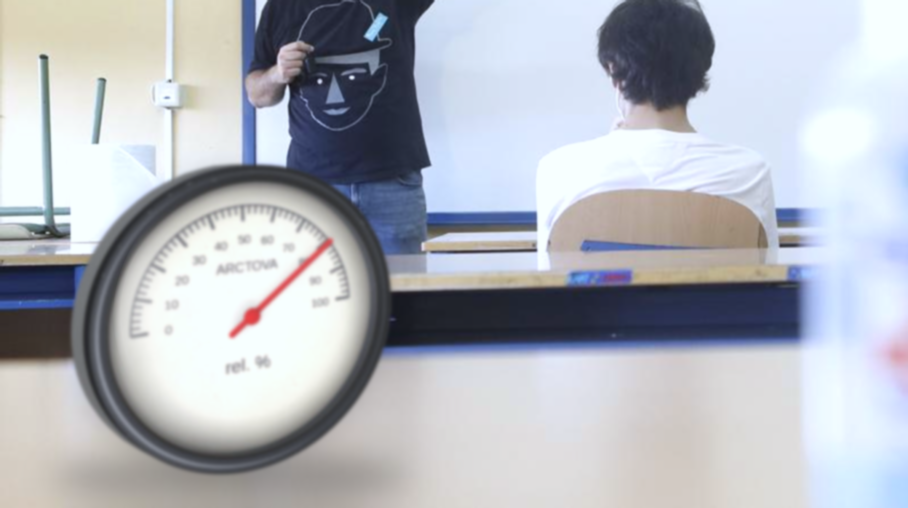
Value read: value=80 unit=%
